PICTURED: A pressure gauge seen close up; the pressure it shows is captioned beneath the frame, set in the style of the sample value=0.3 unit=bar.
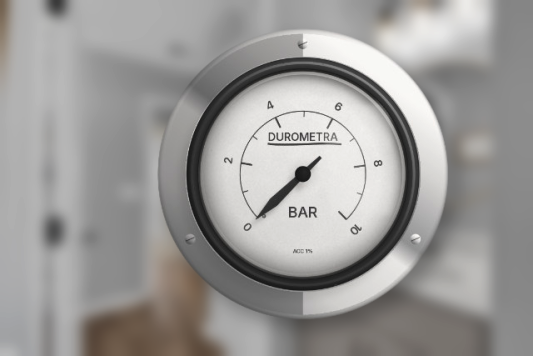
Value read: value=0 unit=bar
